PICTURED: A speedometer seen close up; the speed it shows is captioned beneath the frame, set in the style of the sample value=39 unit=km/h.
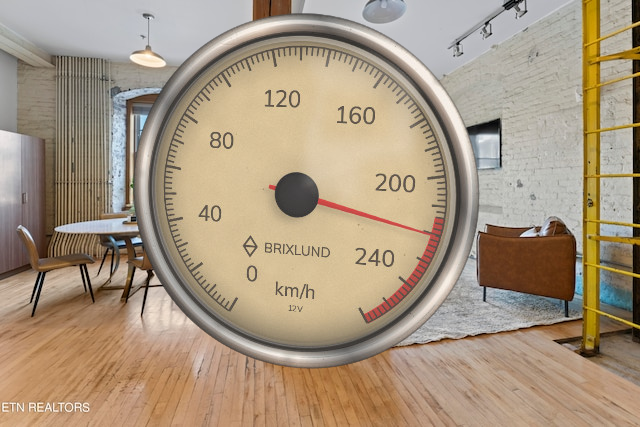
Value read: value=220 unit=km/h
